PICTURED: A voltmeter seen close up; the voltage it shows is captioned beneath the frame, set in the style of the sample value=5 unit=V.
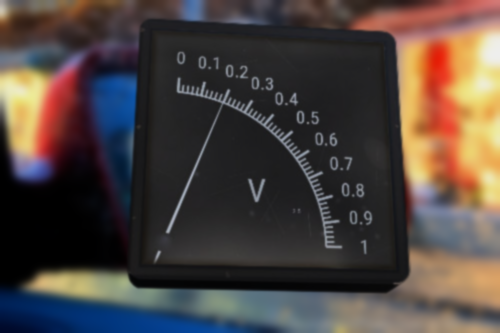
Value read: value=0.2 unit=V
